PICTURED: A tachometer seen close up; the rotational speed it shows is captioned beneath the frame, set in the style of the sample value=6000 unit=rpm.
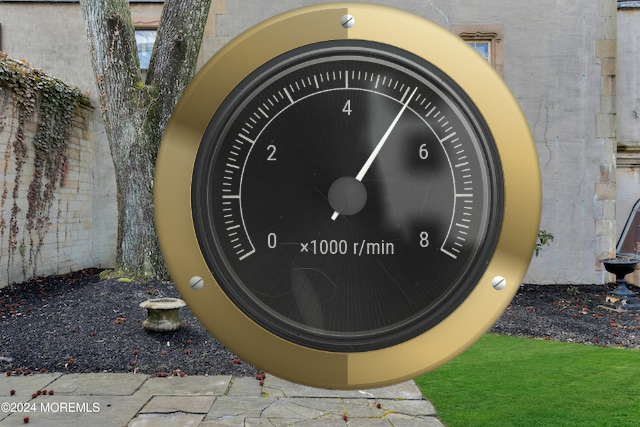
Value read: value=5100 unit=rpm
